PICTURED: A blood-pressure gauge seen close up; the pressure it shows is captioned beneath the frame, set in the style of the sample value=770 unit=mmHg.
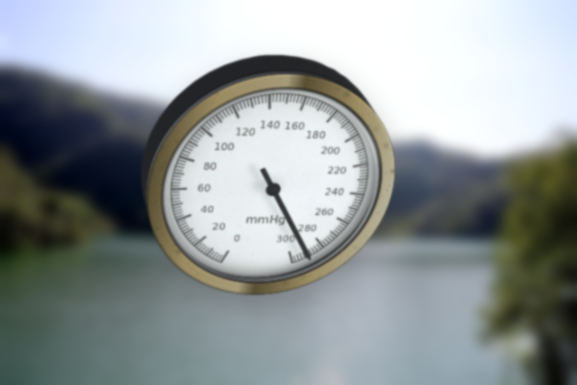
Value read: value=290 unit=mmHg
